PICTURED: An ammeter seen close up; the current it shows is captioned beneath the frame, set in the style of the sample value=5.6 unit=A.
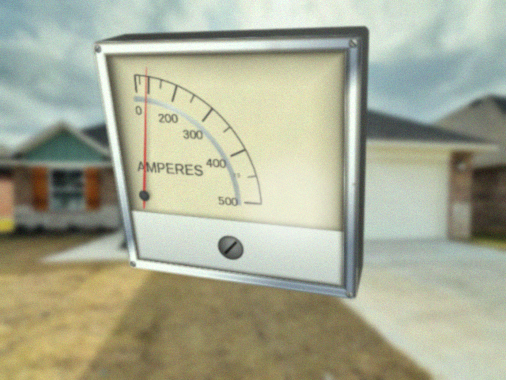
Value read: value=100 unit=A
